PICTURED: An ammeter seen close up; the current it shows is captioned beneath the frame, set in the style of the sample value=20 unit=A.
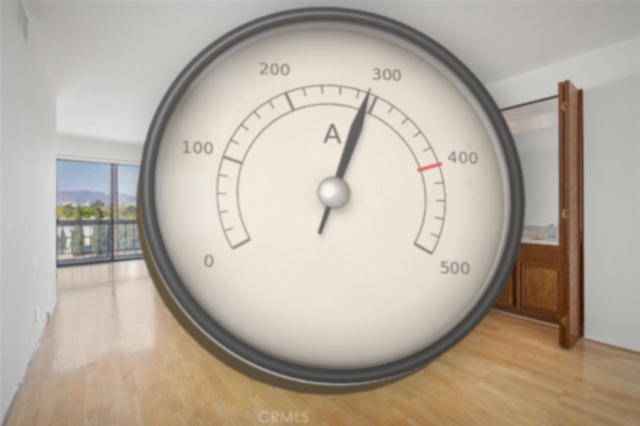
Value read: value=290 unit=A
